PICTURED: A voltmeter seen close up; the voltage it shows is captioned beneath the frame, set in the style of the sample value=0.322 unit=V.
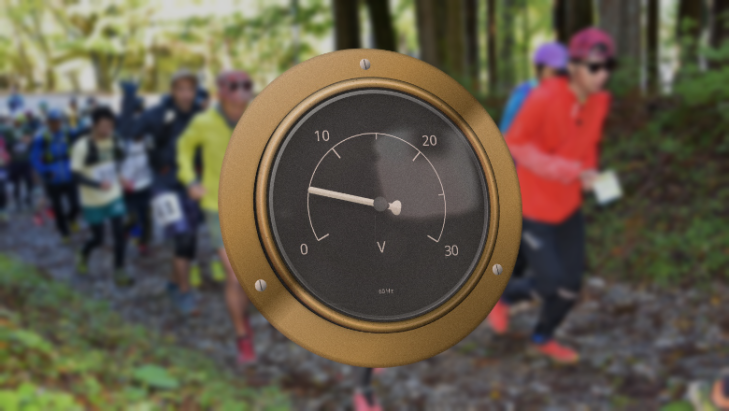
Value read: value=5 unit=V
